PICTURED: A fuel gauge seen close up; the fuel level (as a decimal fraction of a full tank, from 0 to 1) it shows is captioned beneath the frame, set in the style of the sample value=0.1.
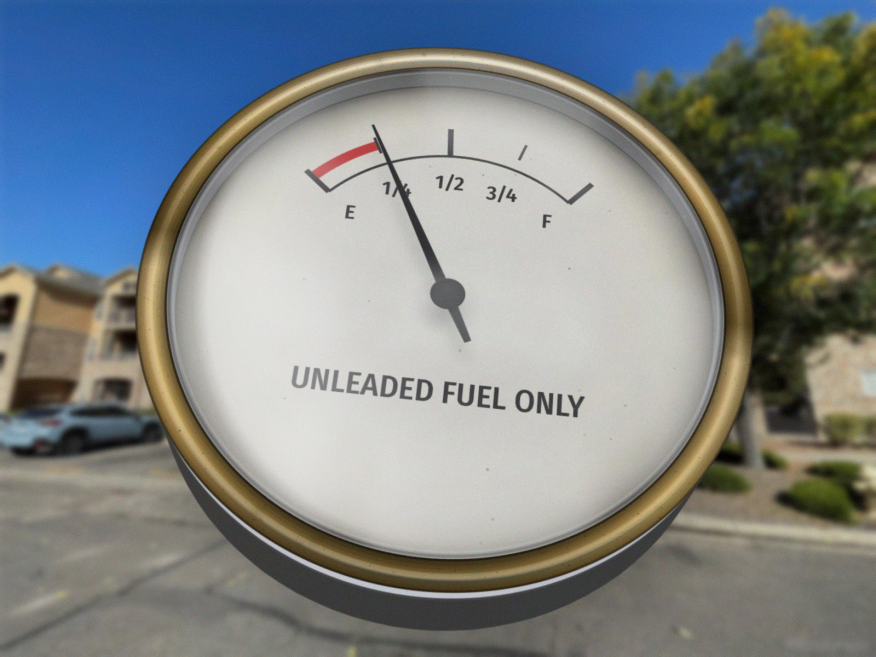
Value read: value=0.25
